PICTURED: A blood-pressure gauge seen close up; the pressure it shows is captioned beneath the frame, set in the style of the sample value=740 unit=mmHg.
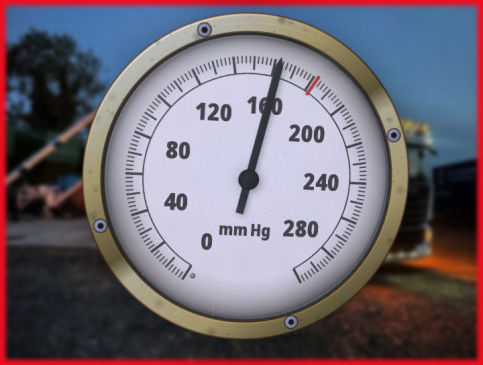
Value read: value=162 unit=mmHg
